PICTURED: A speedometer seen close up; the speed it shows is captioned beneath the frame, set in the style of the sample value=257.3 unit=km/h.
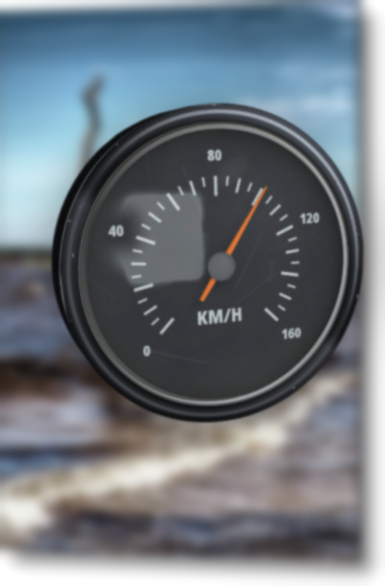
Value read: value=100 unit=km/h
